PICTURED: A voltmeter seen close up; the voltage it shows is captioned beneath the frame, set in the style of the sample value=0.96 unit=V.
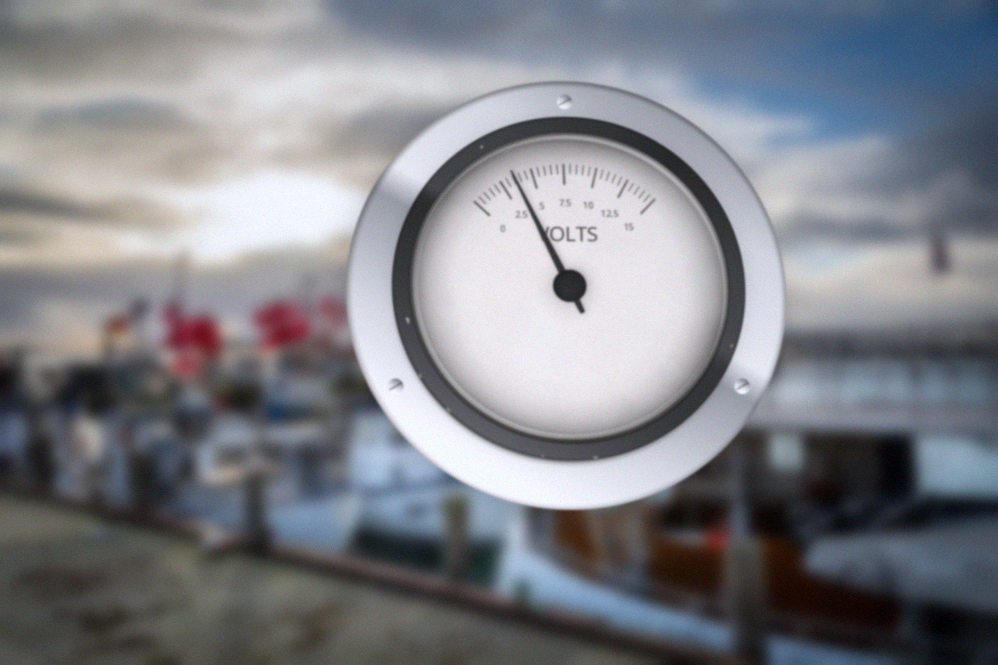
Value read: value=3.5 unit=V
